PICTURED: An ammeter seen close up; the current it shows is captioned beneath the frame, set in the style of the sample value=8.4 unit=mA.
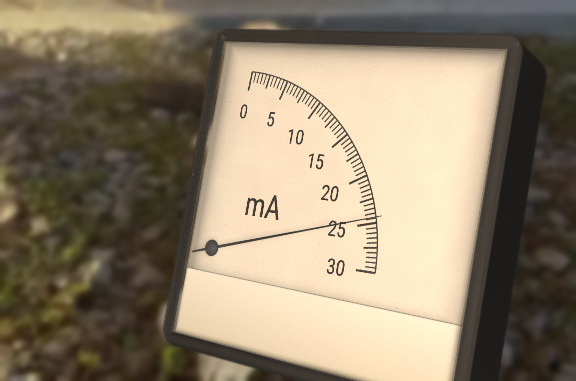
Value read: value=24.5 unit=mA
